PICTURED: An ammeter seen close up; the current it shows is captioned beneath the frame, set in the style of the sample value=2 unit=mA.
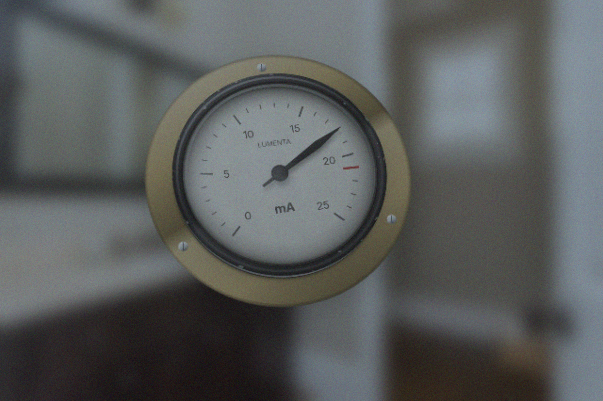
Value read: value=18 unit=mA
